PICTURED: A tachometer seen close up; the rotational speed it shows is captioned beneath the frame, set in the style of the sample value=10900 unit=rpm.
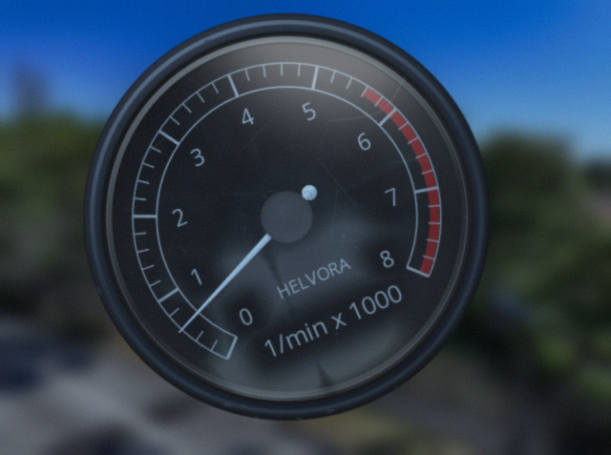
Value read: value=600 unit=rpm
